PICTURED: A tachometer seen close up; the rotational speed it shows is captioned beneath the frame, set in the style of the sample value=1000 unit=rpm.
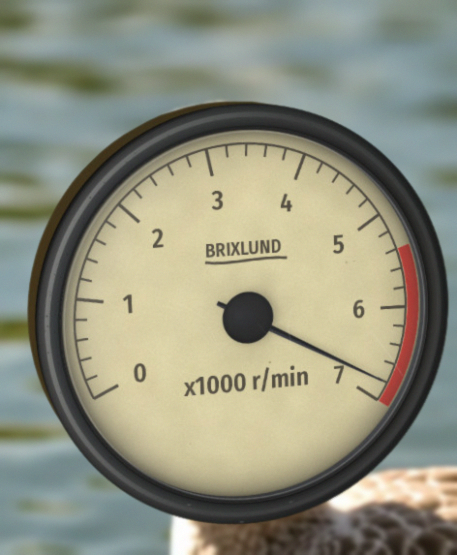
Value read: value=6800 unit=rpm
